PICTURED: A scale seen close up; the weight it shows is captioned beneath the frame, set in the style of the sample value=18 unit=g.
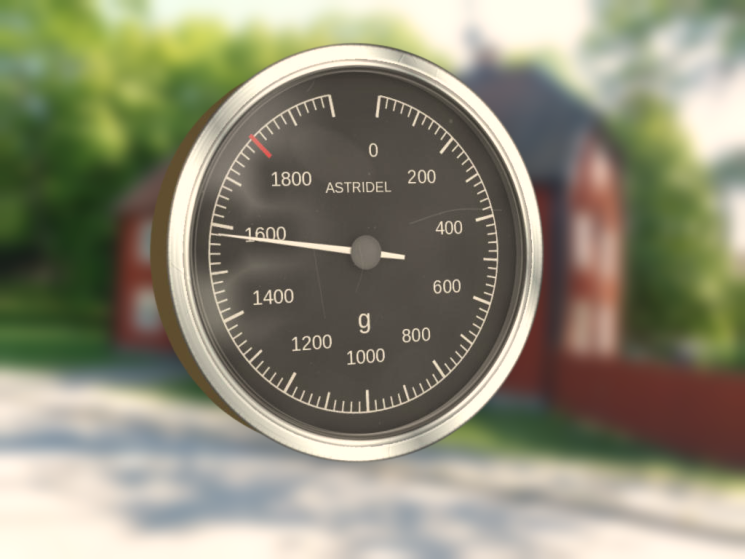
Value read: value=1580 unit=g
